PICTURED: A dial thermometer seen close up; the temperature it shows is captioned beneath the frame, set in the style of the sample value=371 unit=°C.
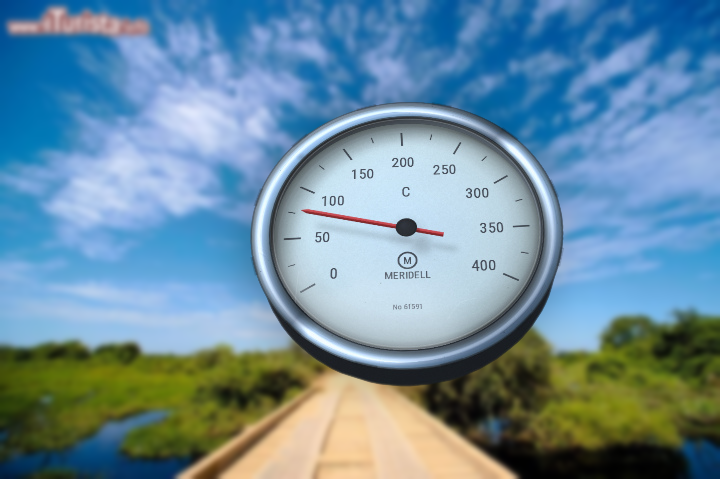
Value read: value=75 unit=°C
